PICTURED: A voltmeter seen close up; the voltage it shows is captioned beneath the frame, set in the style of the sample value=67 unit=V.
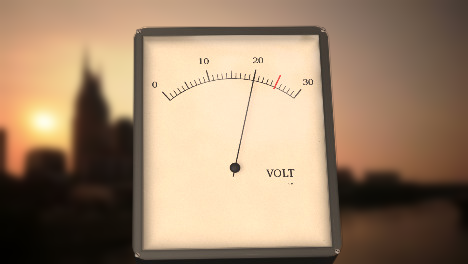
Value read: value=20 unit=V
